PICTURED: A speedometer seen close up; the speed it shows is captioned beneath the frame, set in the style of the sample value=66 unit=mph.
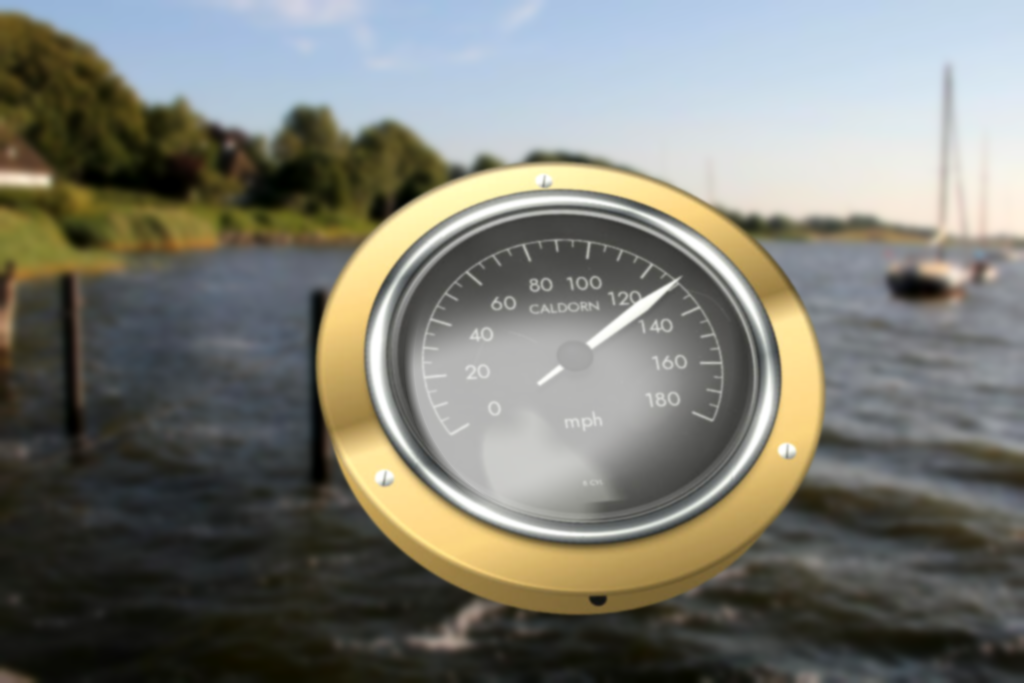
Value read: value=130 unit=mph
